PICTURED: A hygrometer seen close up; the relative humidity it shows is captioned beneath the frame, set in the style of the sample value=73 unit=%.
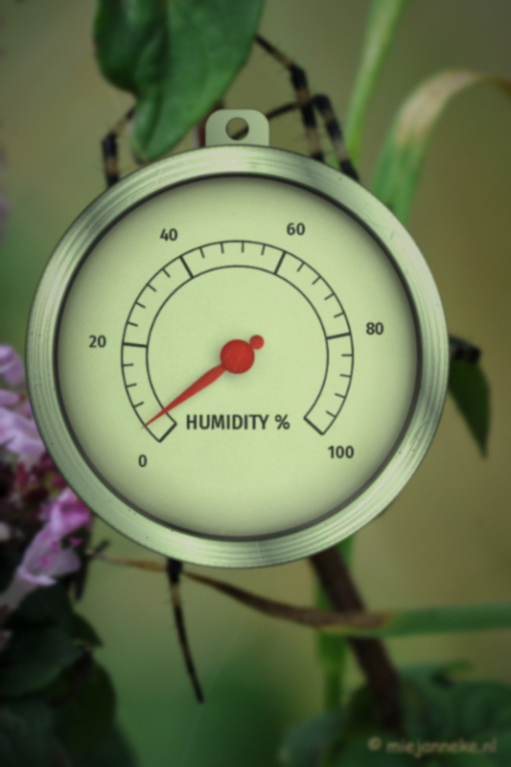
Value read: value=4 unit=%
